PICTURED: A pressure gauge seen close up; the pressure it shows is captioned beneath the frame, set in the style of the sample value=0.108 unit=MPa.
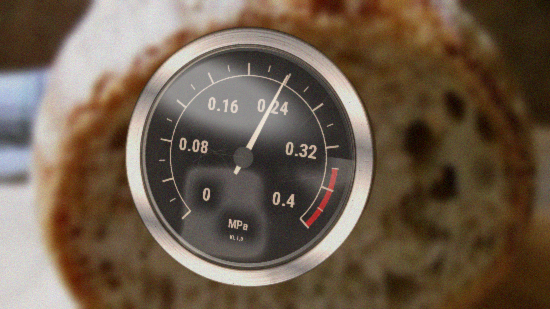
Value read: value=0.24 unit=MPa
